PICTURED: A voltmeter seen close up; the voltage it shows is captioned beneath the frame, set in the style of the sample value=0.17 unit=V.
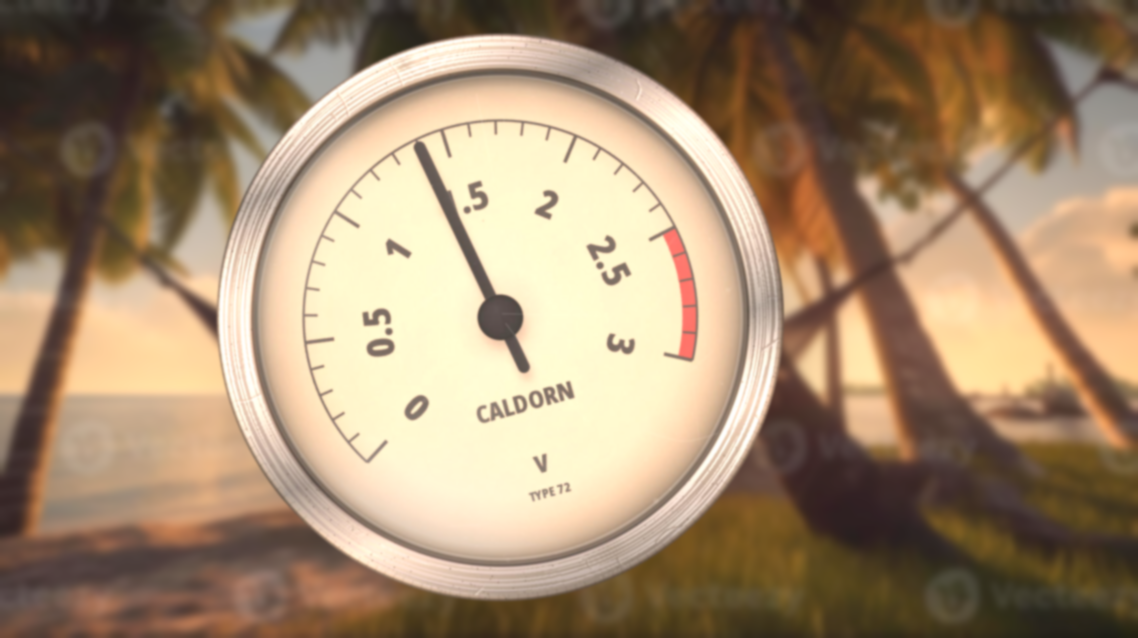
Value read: value=1.4 unit=V
